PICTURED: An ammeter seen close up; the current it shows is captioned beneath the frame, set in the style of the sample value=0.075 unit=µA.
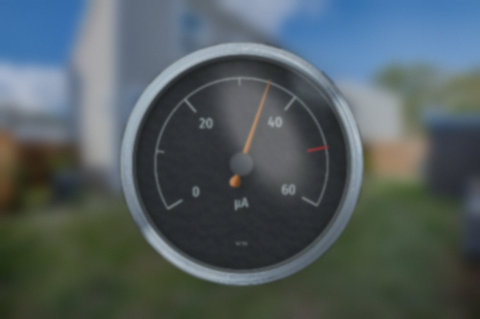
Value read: value=35 unit=µA
